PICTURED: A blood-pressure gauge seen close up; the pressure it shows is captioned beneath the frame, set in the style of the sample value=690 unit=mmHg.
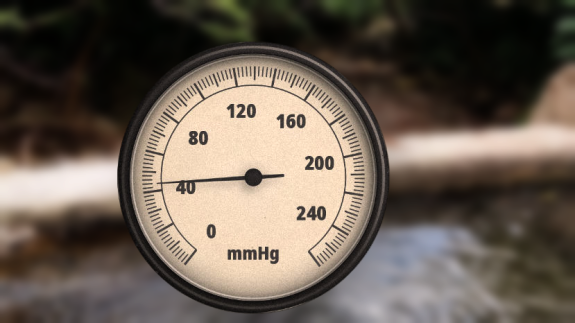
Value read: value=44 unit=mmHg
